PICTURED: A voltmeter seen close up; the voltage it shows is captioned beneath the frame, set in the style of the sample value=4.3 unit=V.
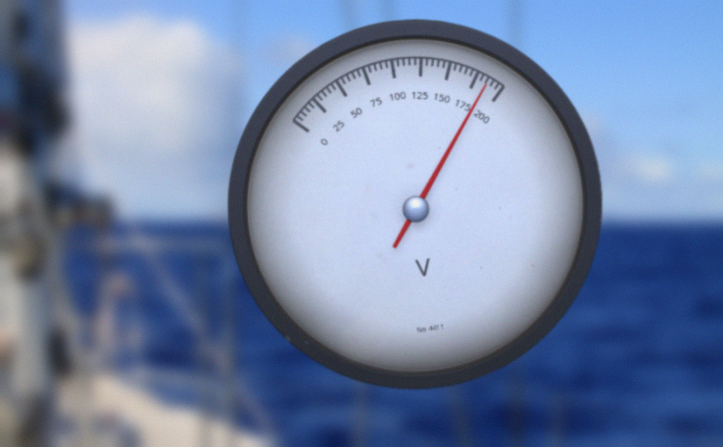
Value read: value=185 unit=V
